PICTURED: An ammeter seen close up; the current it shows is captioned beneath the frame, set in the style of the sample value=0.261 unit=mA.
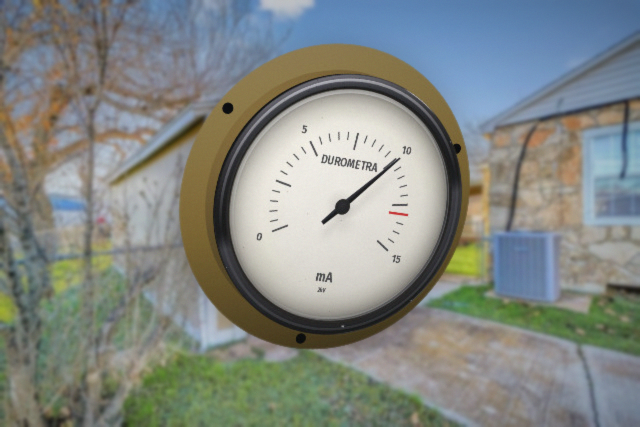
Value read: value=10 unit=mA
